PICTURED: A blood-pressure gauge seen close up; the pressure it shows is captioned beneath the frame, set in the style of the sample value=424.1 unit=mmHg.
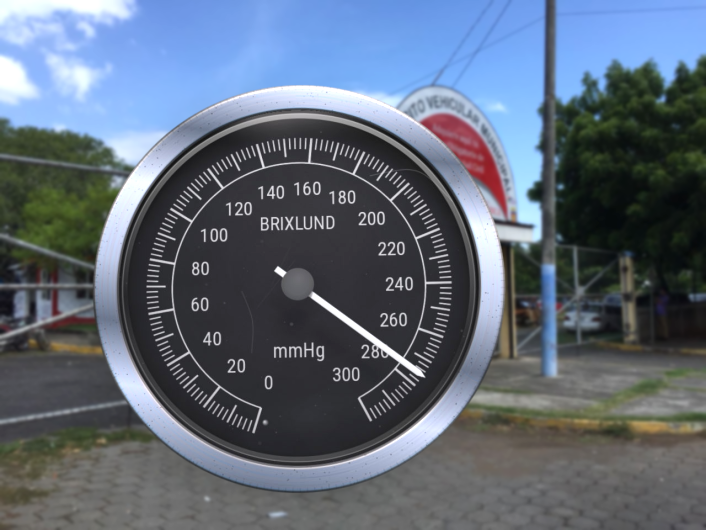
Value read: value=276 unit=mmHg
